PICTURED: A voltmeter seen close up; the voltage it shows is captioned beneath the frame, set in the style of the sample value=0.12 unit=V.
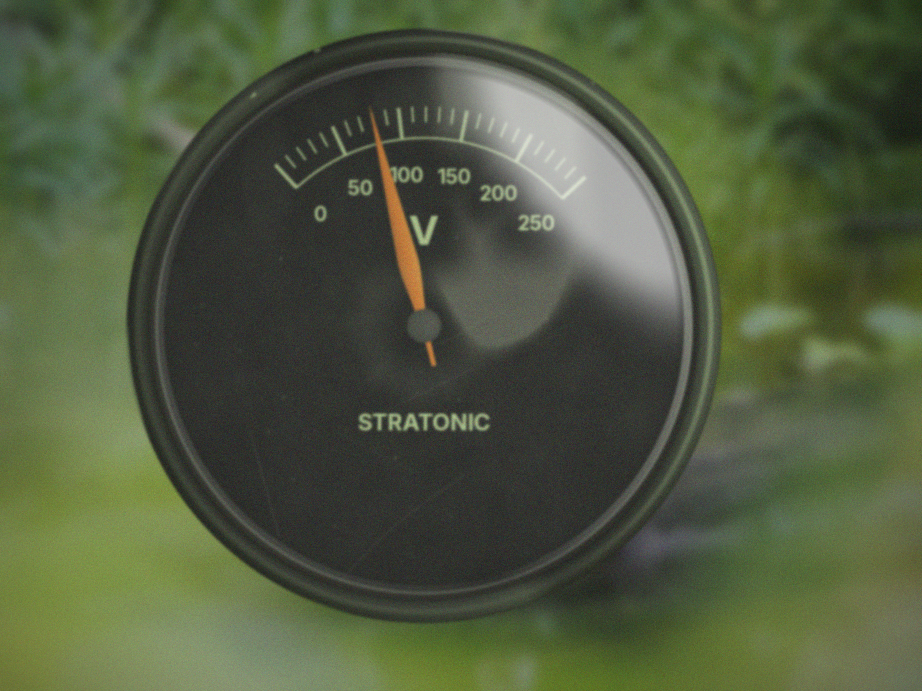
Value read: value=80 unit=V
